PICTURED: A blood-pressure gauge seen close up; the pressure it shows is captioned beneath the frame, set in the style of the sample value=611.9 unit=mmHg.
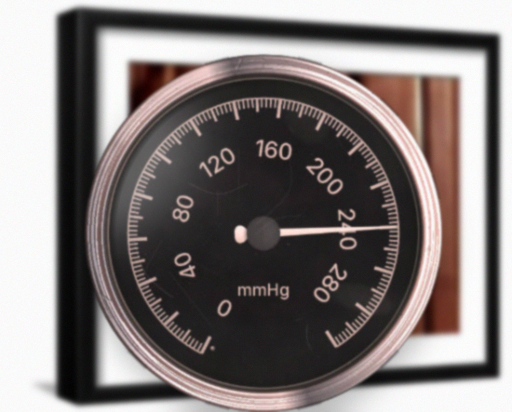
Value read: value=240 unit=mmHg
